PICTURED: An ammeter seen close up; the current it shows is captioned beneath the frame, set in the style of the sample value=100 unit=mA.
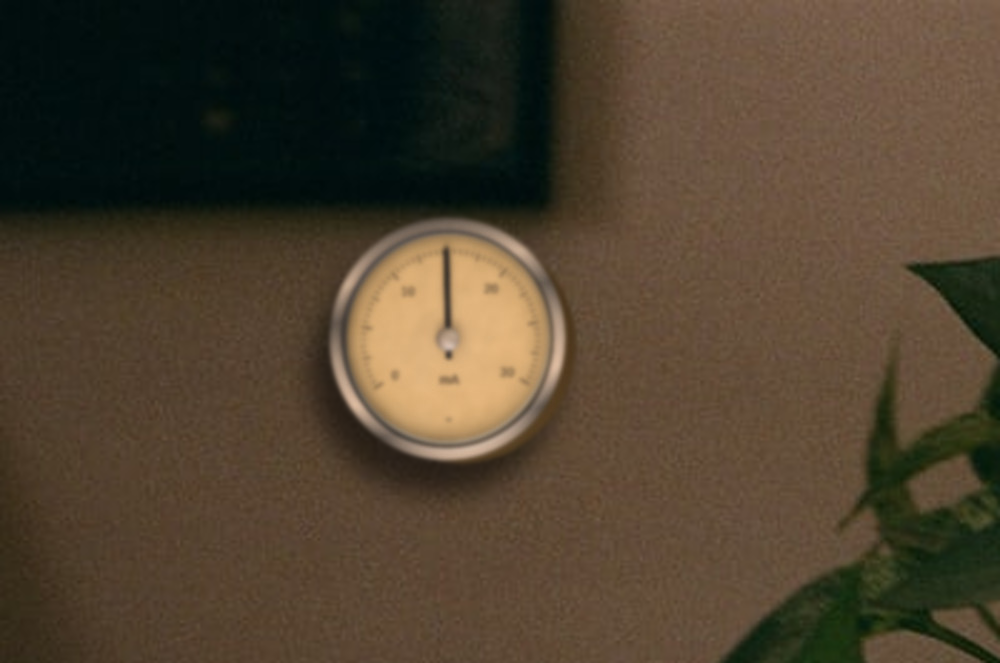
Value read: value=15 unit=mA
